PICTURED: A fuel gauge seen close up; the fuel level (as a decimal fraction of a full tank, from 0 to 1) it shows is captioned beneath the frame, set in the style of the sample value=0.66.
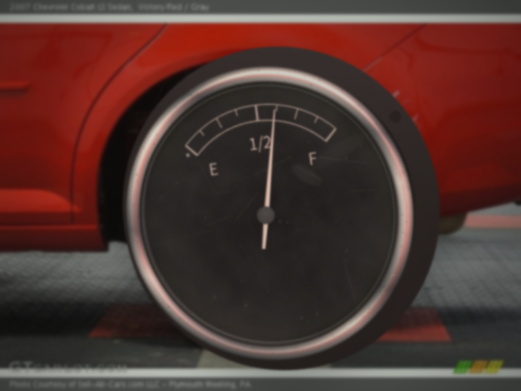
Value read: value=0.625
